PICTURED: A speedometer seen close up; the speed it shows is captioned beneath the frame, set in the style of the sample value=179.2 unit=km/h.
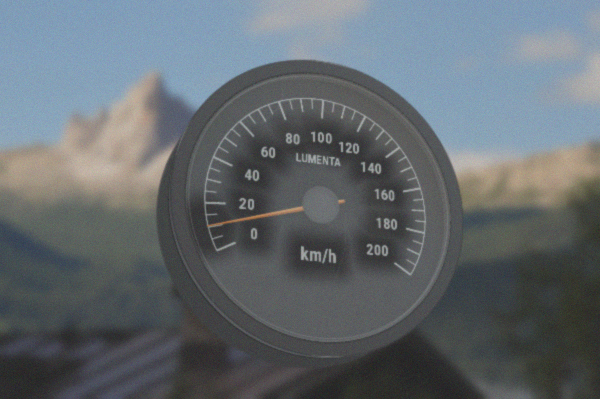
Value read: value=10 unit=km/h
